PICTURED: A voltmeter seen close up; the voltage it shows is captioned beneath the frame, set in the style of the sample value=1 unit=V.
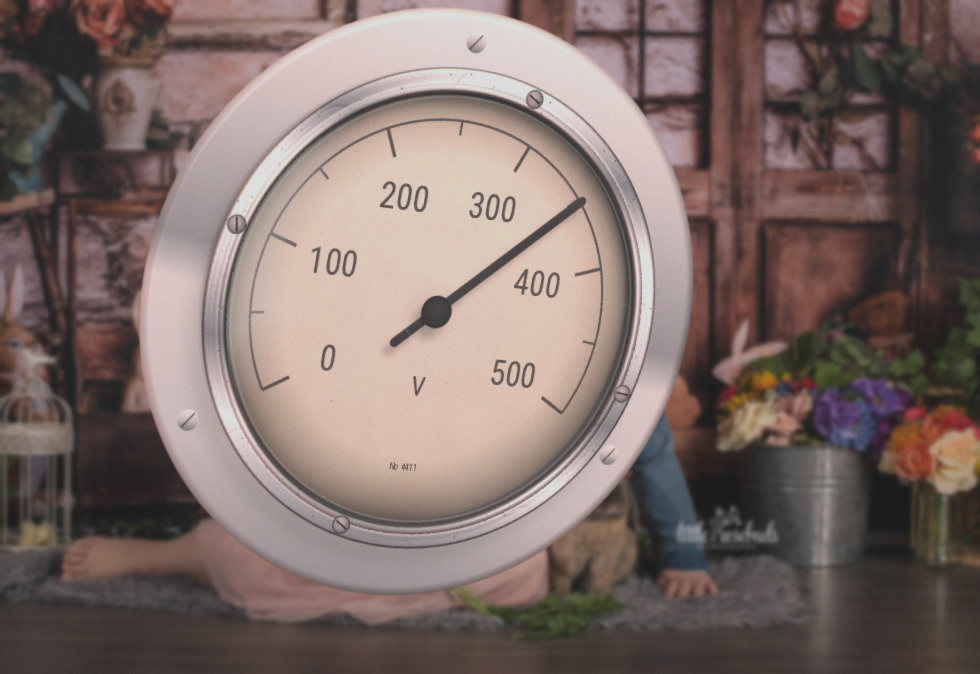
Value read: value=350 unit=V
